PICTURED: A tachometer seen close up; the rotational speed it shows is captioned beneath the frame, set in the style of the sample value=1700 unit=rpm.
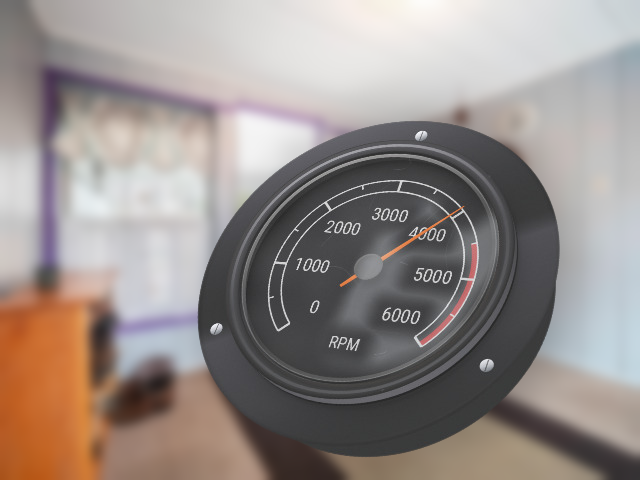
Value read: value=4000 unit=rpm
